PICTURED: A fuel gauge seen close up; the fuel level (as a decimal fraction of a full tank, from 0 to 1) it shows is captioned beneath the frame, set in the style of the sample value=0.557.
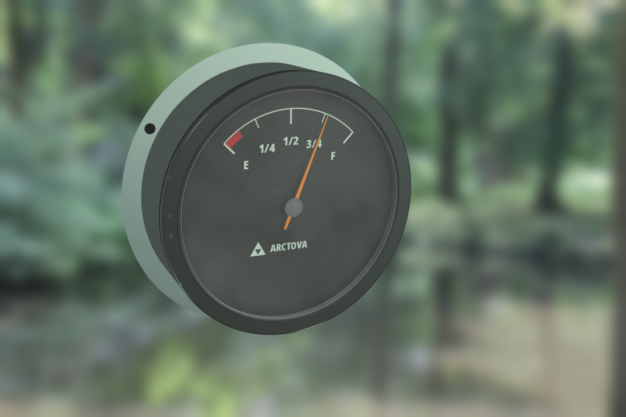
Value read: value=0.75
